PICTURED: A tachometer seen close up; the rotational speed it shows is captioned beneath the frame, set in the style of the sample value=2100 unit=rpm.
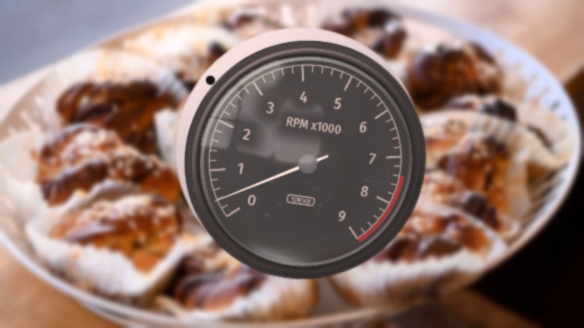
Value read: value=400 unit=rpm
